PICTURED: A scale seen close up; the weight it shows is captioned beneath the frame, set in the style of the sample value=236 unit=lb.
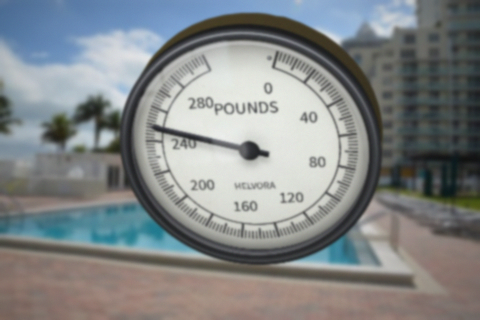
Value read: value=250 unit=lb
